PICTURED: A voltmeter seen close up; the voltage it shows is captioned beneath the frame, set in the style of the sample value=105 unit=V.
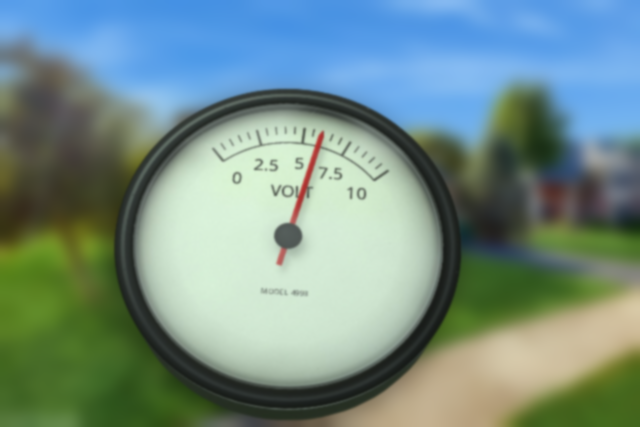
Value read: value=6 unit=V
